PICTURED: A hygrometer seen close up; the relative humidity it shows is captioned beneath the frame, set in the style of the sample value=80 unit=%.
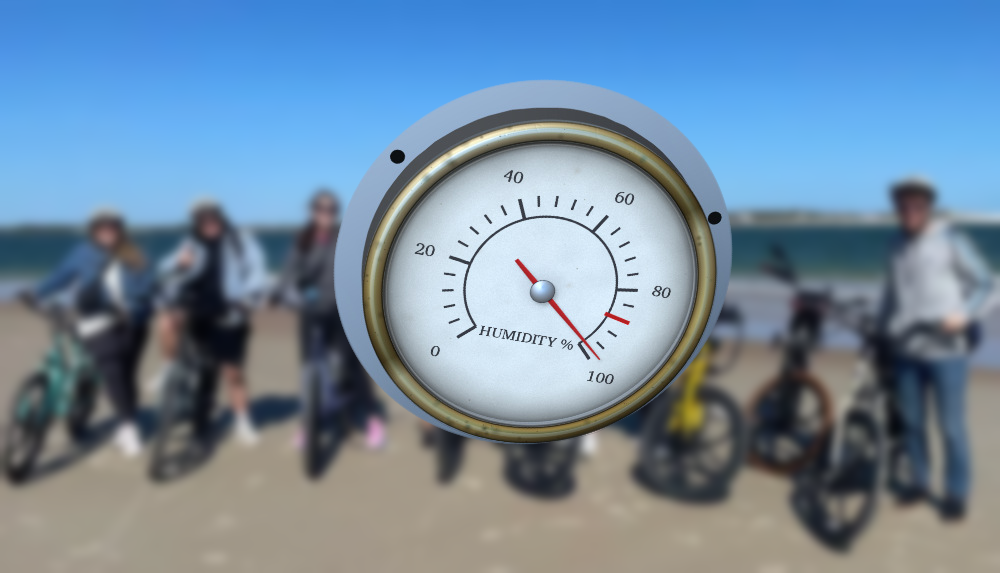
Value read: value=98 unit=%
